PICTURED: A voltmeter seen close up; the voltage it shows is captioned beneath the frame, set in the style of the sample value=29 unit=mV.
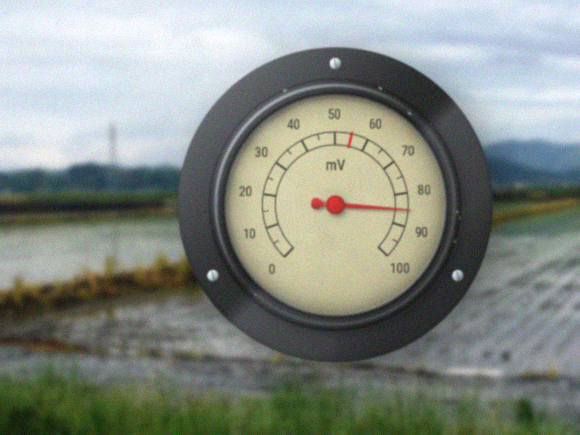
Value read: value=85 unit=mV
